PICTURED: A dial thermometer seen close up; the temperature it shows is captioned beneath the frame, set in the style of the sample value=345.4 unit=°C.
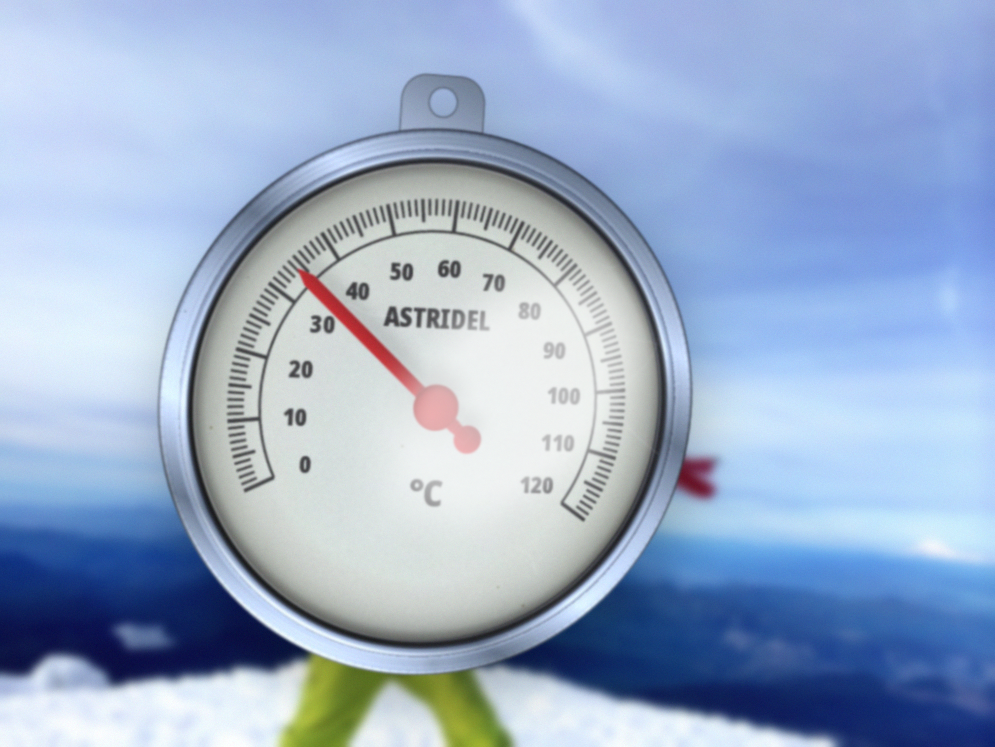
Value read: value=34 unit=°C
